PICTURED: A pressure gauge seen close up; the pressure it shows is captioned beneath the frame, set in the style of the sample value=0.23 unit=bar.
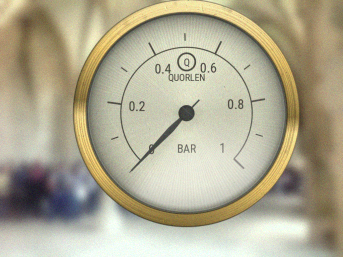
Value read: value=0 unit=bar
